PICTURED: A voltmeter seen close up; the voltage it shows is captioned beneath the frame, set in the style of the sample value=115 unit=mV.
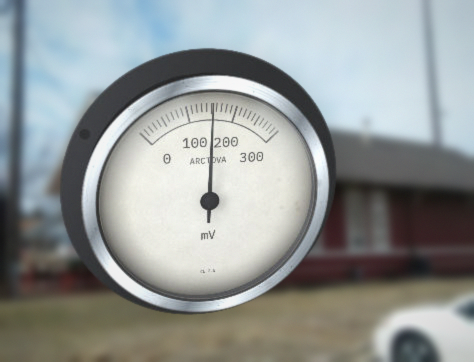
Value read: value=150 unit=mV
